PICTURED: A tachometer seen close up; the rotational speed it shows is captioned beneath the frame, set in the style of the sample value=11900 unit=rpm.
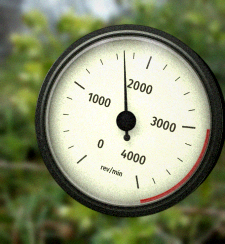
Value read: value=1700 unit=rpm
